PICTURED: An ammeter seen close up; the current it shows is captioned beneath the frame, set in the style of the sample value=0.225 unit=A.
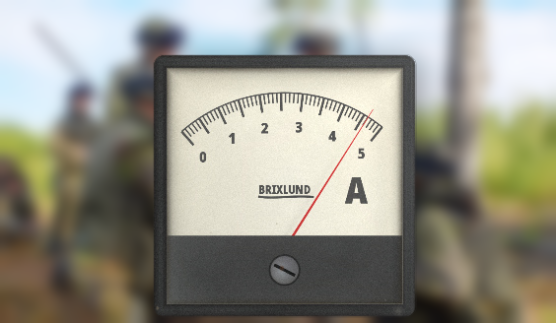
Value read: value=4.6 unit=A
